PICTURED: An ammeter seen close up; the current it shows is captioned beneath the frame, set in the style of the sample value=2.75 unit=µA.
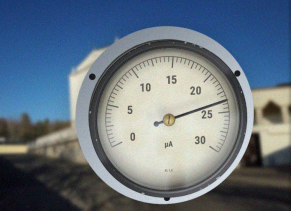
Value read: value=23.5 unit=µA
